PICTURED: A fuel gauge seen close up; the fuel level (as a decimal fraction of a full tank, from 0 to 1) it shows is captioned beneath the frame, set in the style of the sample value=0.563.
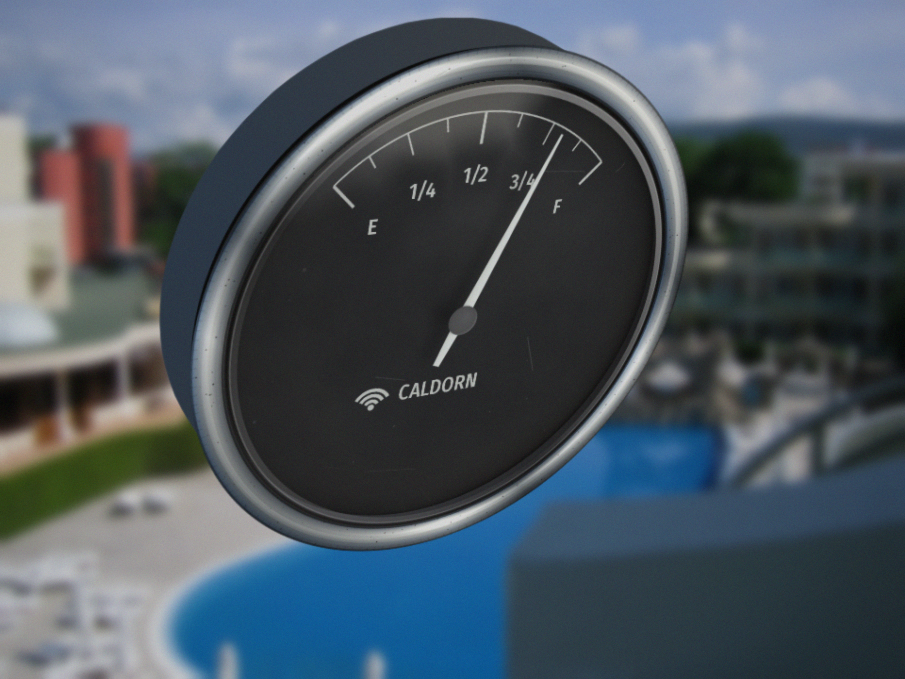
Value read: value=0.75
